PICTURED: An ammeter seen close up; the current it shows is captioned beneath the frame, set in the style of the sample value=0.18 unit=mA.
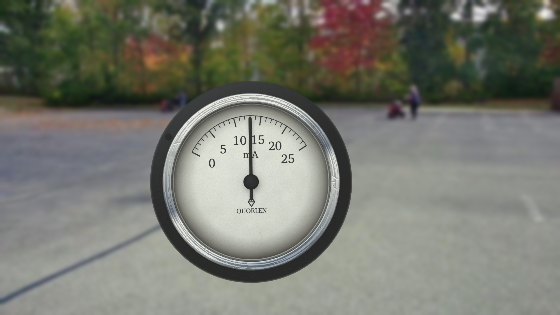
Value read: value=13 unit=mA
